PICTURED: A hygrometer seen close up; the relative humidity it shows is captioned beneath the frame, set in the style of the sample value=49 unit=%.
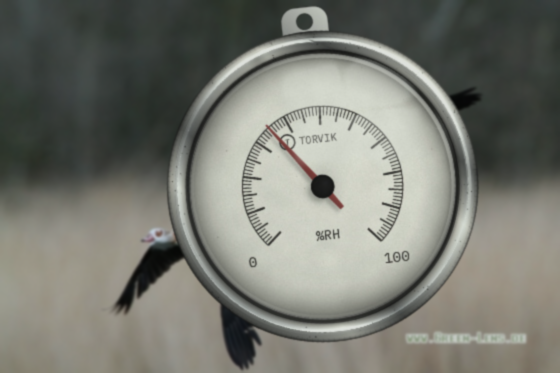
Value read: value=35 unit=%
